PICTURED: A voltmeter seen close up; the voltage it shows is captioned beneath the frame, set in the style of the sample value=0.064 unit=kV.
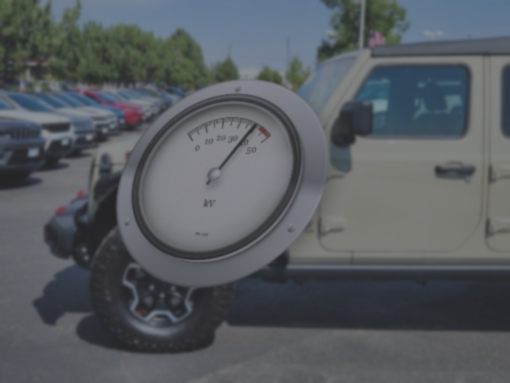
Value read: value=40 unit=kV
